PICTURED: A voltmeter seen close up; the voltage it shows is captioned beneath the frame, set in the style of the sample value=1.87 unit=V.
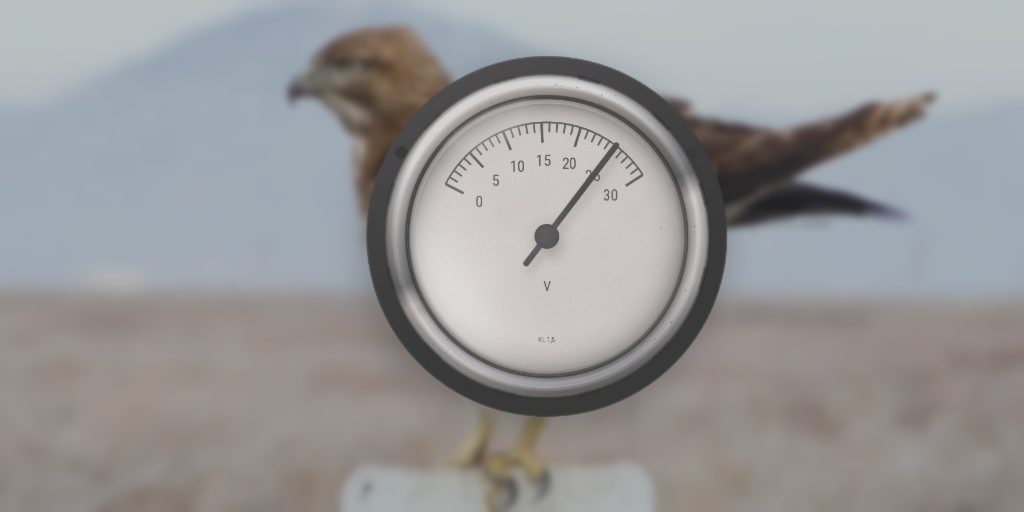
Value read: value=25 unit=V
